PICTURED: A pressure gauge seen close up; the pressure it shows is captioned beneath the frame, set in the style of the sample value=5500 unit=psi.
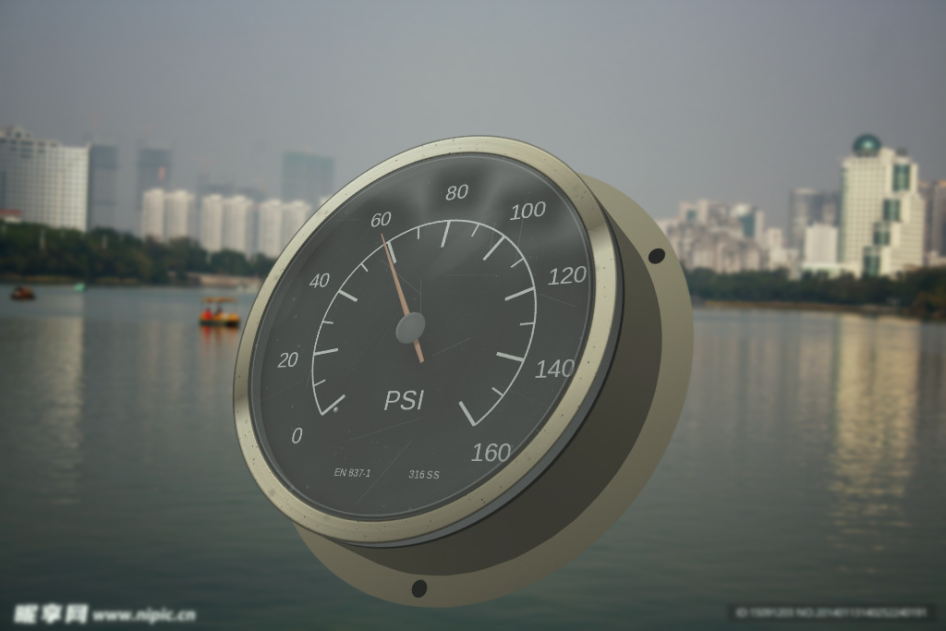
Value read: value=60 unit=psi
